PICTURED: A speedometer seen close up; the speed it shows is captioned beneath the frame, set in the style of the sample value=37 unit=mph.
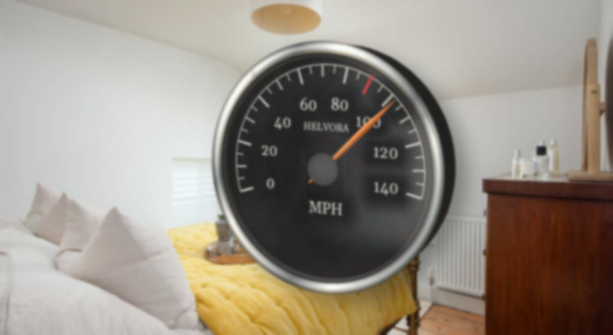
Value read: value=102.5 unit=mph
